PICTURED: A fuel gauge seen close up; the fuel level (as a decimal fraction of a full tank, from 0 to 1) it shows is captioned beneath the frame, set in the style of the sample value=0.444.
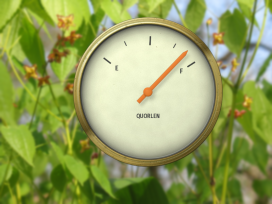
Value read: value=0.875
